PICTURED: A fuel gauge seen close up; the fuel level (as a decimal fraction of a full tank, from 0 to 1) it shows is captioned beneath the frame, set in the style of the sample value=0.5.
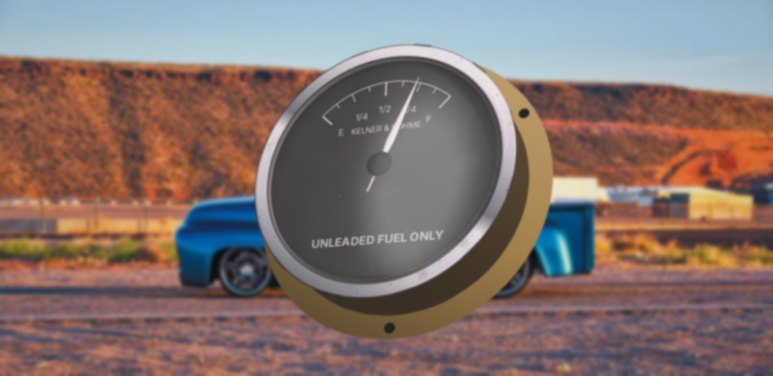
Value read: value=0.75
